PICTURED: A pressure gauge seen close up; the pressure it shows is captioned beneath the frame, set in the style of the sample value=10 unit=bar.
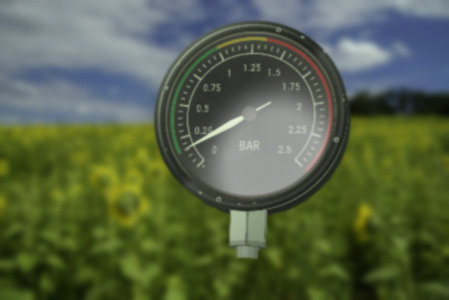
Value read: value=0.15 unit=bar
